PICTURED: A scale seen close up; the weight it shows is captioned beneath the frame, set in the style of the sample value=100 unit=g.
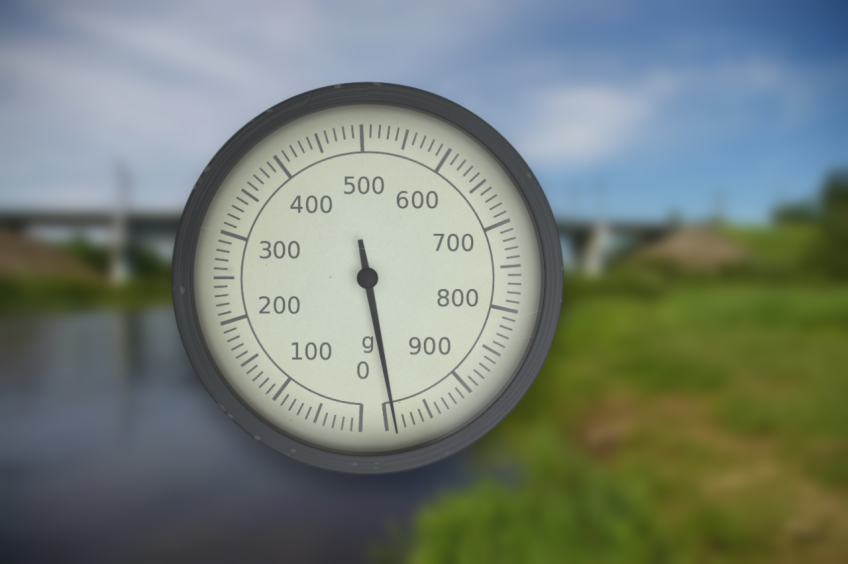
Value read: value=990 unit=g
